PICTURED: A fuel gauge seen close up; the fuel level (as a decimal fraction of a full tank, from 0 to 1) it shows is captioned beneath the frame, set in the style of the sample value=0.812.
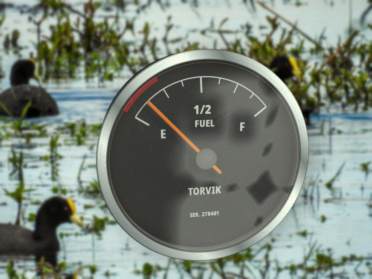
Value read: value=0.125
